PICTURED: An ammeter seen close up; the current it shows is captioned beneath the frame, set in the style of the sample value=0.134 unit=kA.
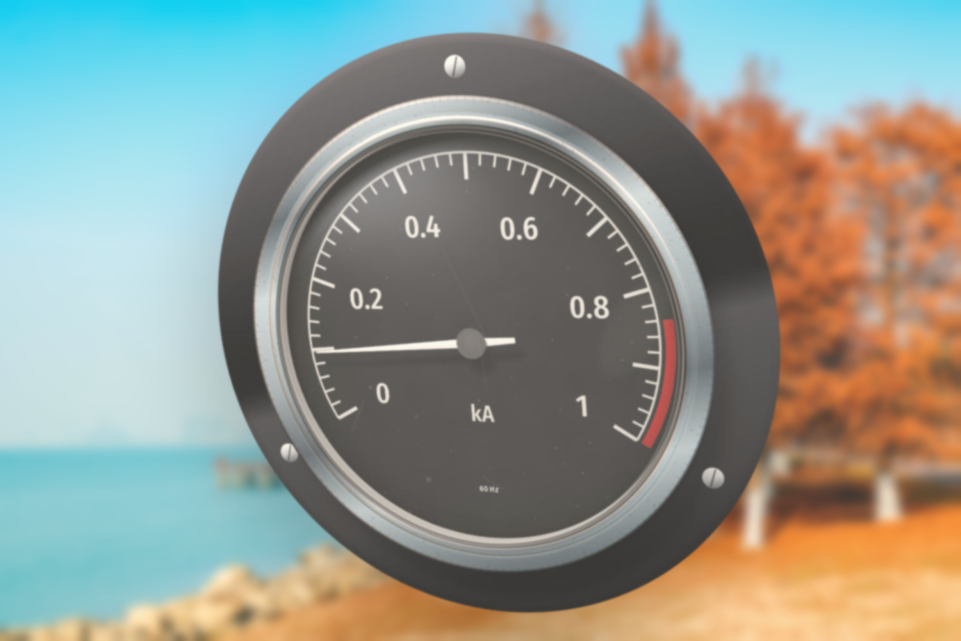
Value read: value=0.1 unit=kA
